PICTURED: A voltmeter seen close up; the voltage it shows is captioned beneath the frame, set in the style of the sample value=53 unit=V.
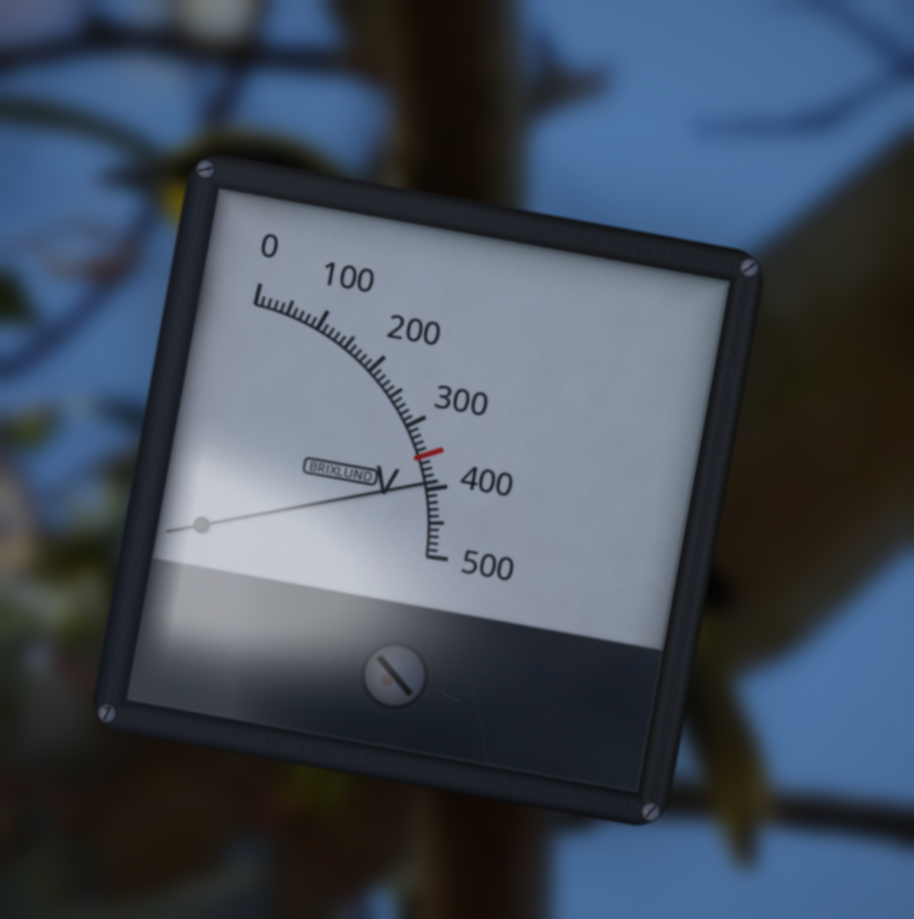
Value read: value=390 unit=V
